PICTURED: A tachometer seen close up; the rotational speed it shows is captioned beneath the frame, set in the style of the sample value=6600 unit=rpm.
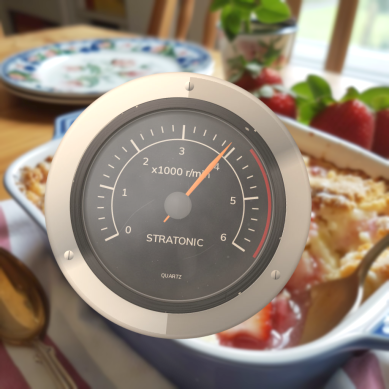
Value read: value=3900 unit=rpm
